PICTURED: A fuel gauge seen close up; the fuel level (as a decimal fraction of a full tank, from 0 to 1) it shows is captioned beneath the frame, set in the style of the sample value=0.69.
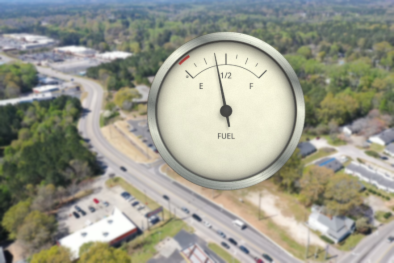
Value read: value=0.375
